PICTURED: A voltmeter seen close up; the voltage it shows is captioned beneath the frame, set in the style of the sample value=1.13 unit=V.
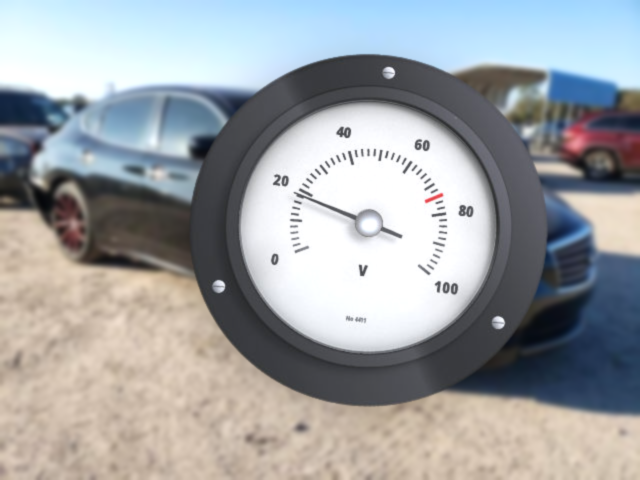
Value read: value=18 unit=V
